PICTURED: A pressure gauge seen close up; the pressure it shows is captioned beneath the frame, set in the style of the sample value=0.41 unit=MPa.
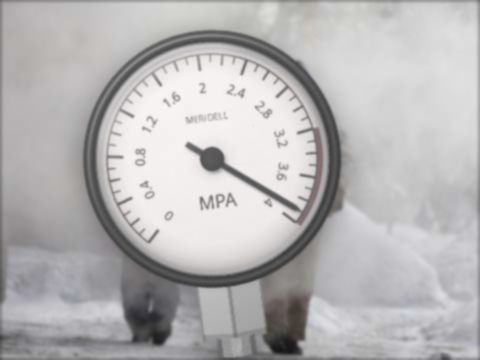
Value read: value=3.9 unit=MPa
